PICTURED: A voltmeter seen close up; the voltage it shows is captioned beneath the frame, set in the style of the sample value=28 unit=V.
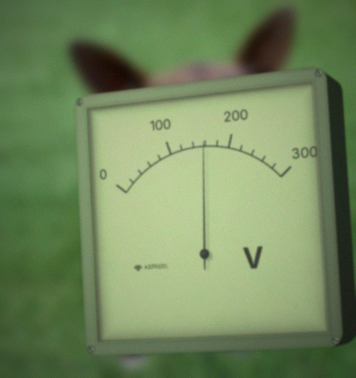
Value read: value=160 unit=V
